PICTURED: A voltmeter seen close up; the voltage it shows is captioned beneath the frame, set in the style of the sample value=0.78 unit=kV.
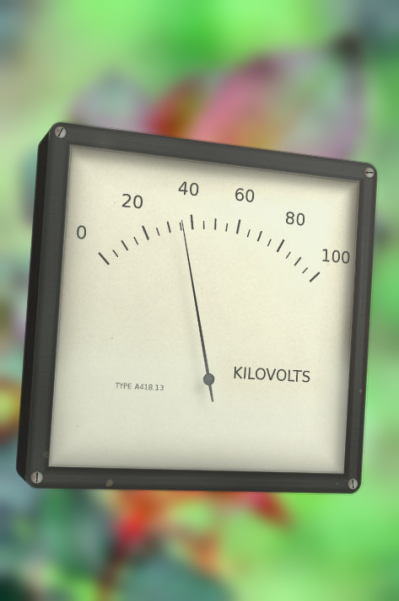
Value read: value=35 unit=kV
